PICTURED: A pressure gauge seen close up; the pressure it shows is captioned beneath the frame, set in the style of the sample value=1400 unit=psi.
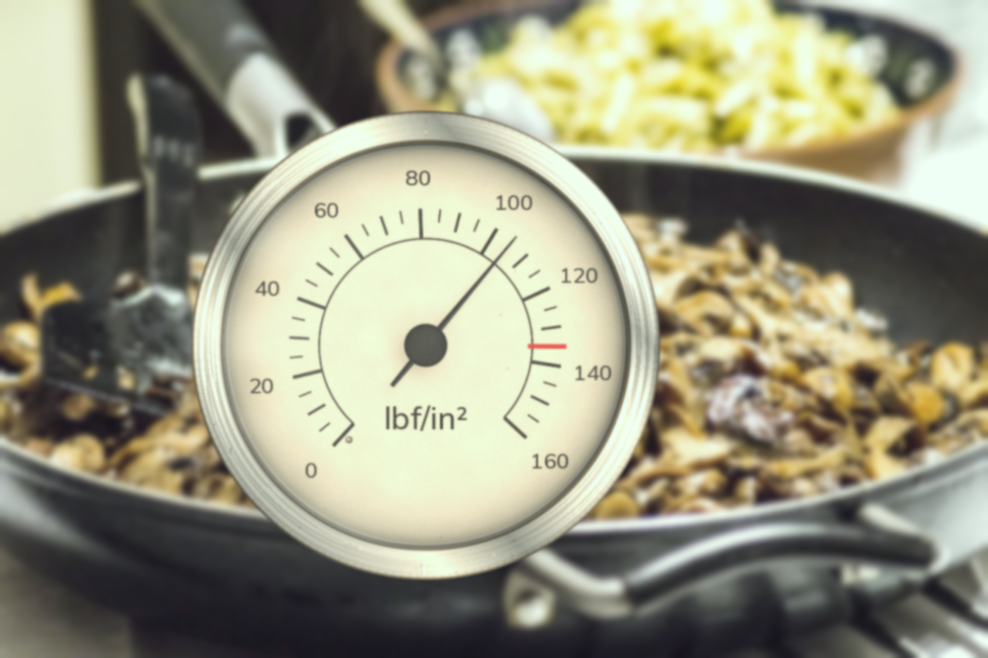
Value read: value=105 unit=psi
